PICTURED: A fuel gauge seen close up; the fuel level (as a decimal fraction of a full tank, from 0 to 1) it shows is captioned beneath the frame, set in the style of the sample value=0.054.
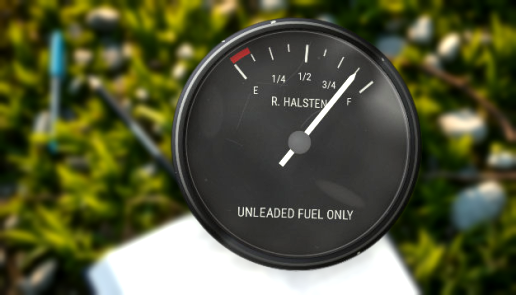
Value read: value=0.875
